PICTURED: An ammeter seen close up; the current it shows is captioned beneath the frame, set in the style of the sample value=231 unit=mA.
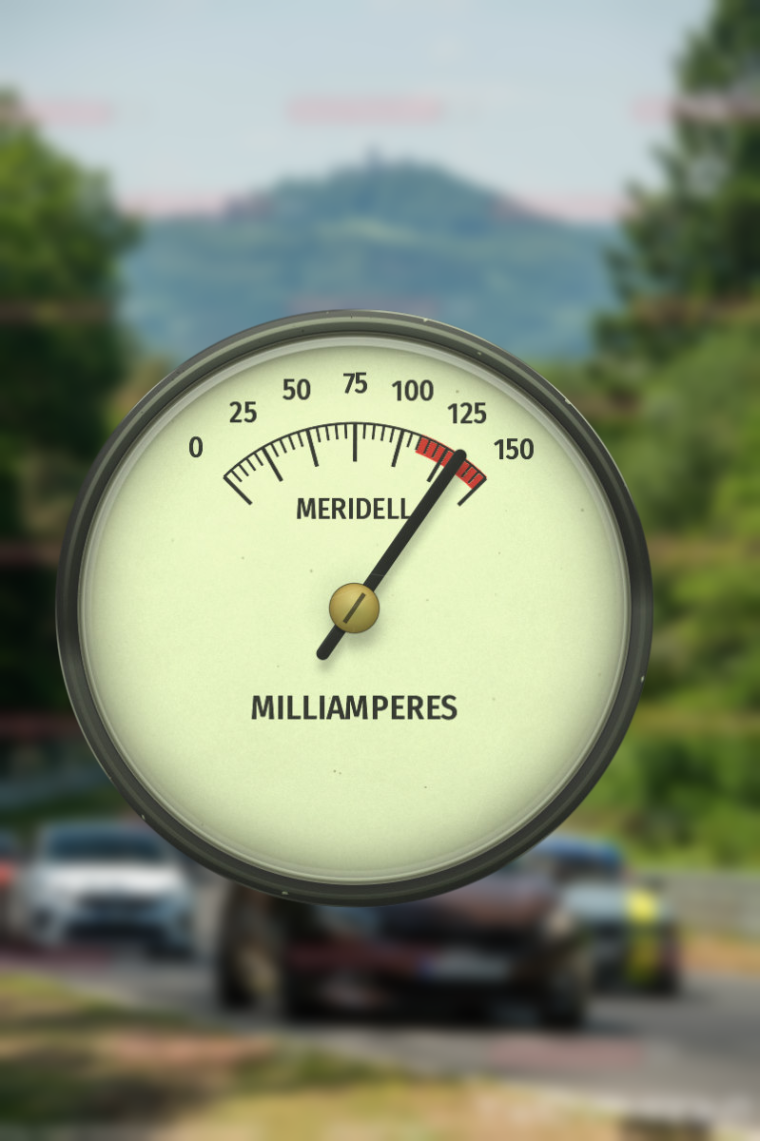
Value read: value=132.5 unit=mA
